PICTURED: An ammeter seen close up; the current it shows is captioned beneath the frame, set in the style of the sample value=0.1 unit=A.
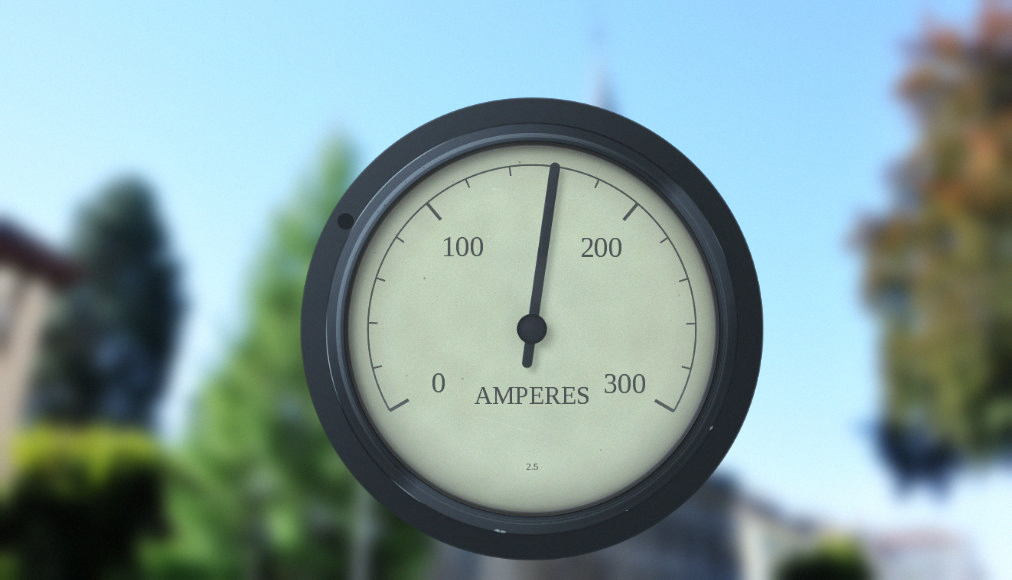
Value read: value=160 unit=A
